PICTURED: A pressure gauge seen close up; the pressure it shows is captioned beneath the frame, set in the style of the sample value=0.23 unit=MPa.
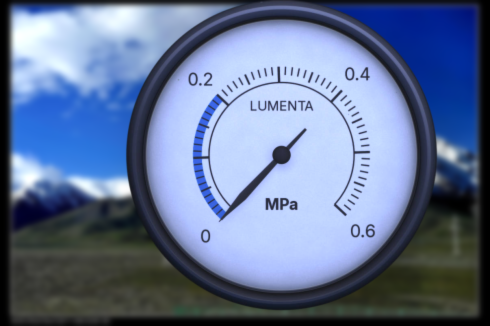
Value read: value=0 unit=MPa
